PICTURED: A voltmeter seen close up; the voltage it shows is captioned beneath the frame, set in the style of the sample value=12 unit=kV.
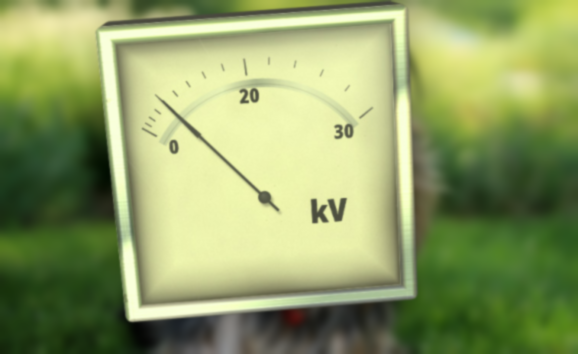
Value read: value=10 unit=kV
